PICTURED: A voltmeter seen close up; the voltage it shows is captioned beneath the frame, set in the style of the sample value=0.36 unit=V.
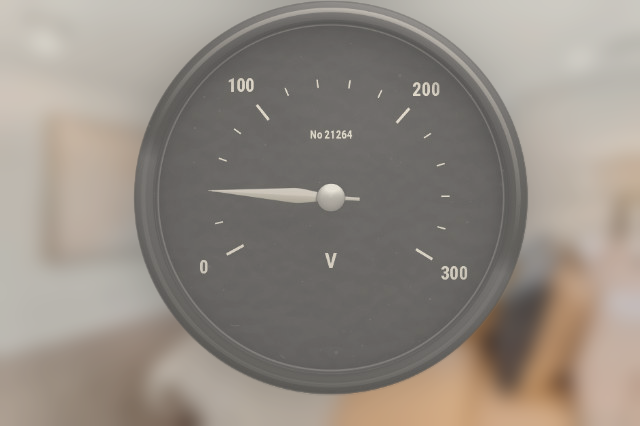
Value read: value=40 unit=V
